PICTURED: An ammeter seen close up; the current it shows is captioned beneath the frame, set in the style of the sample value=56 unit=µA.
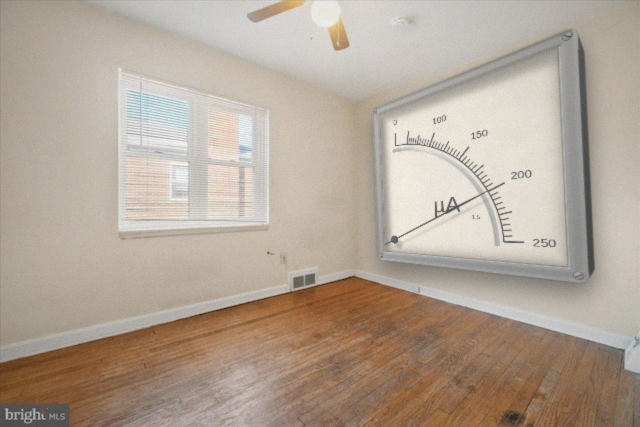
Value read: value=200 unit=µA
